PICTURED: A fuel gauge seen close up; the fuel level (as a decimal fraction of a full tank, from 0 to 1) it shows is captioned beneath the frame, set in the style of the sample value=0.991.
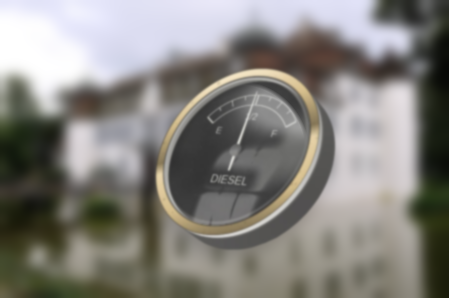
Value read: value=0.5
